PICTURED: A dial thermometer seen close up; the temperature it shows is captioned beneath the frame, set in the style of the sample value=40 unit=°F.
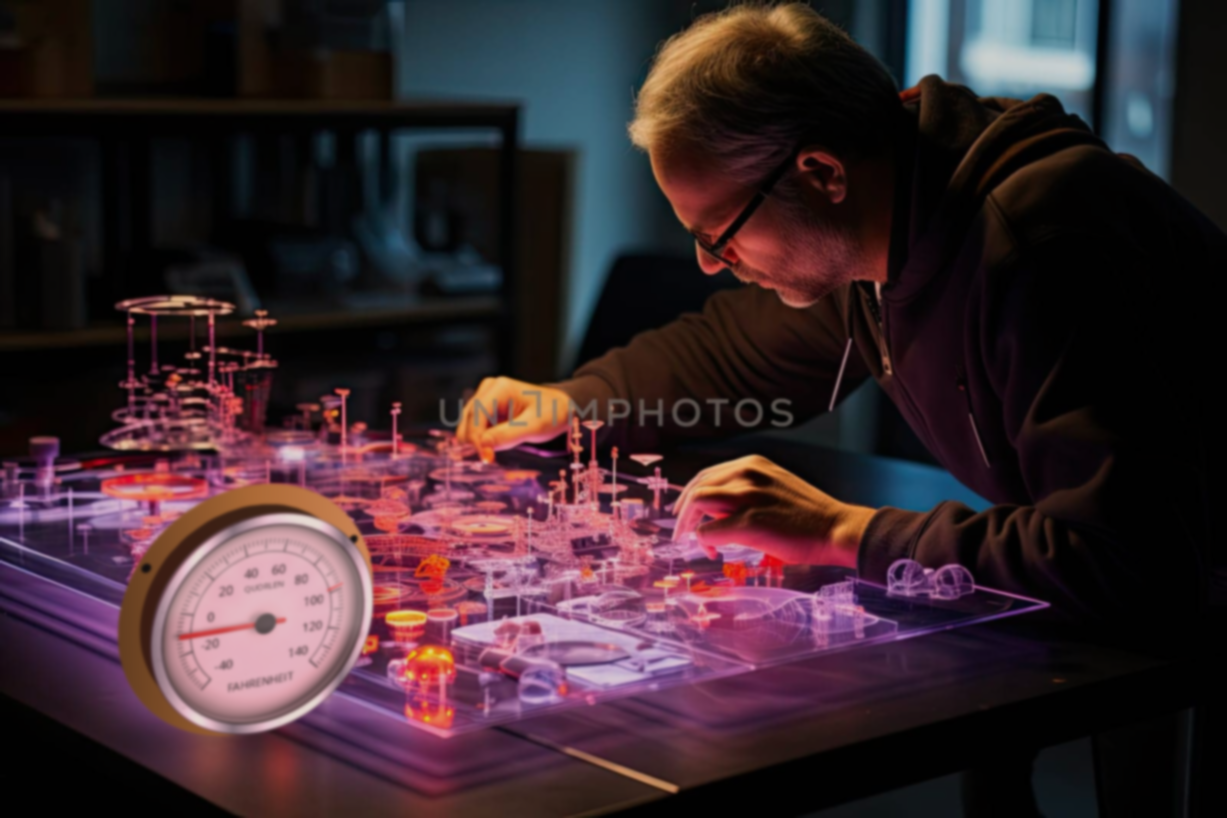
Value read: value=-10 unit=°F
